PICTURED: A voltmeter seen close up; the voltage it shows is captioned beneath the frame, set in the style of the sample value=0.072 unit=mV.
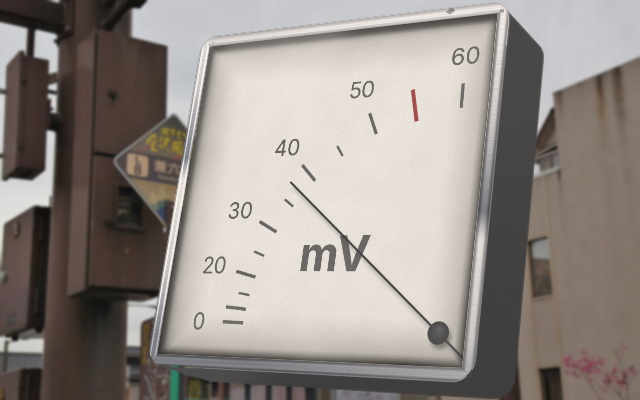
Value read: value=37.5 unit=mV
